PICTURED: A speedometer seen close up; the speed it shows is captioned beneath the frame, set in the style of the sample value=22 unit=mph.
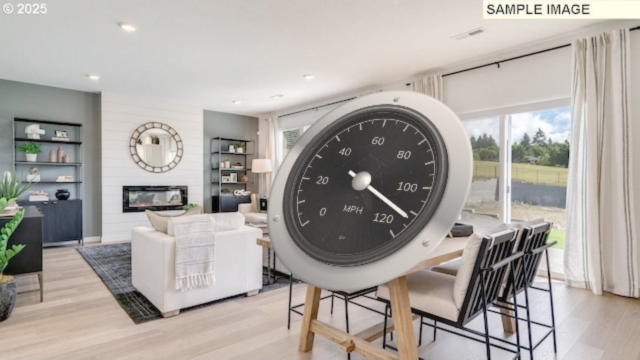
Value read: value=112.5 unit=mph
